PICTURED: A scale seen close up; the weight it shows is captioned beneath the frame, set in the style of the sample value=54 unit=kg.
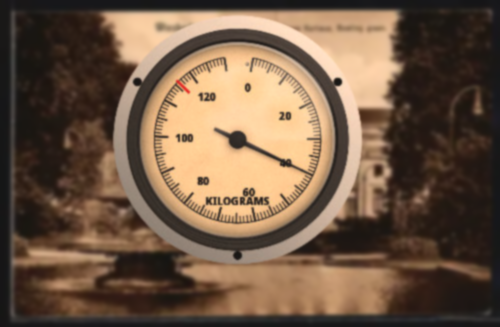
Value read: value=40 unit=kg
